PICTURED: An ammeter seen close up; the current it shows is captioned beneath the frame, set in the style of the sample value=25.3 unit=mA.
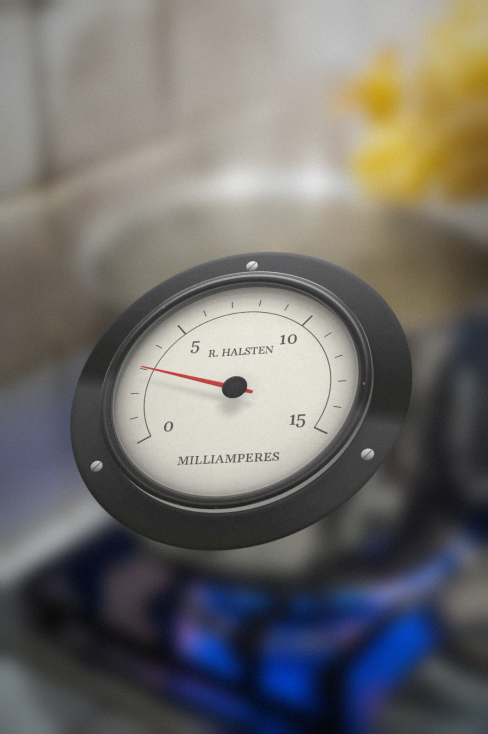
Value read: value=3 unit=mA
